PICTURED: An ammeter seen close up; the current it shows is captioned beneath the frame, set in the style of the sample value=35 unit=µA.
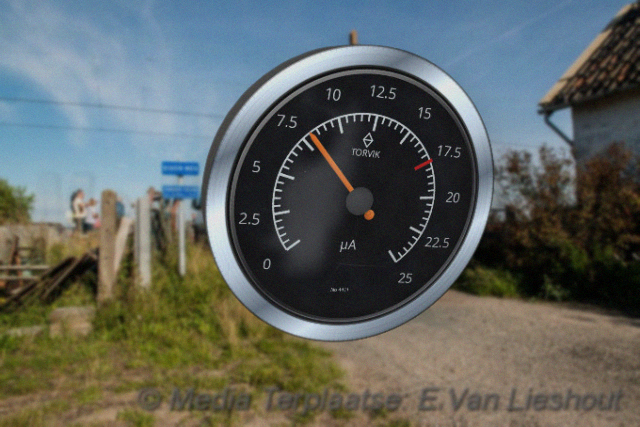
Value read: value=8 unit=µA
